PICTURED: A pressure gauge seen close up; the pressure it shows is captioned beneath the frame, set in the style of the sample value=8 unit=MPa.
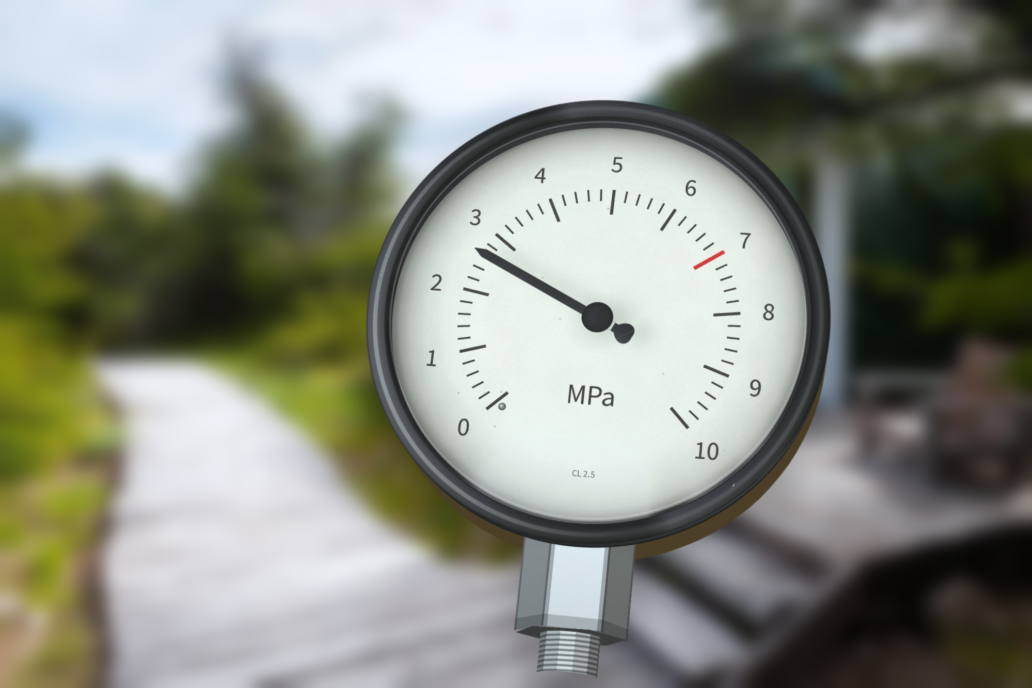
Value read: value=2.6 unit=MPa
